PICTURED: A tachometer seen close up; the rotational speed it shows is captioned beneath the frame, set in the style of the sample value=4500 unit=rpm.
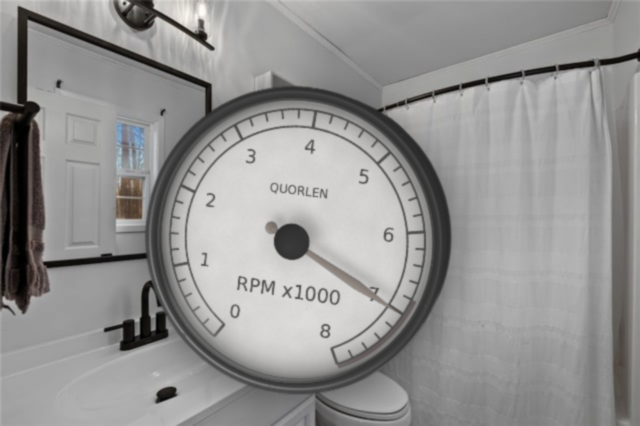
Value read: value=7000 unit=rpm
